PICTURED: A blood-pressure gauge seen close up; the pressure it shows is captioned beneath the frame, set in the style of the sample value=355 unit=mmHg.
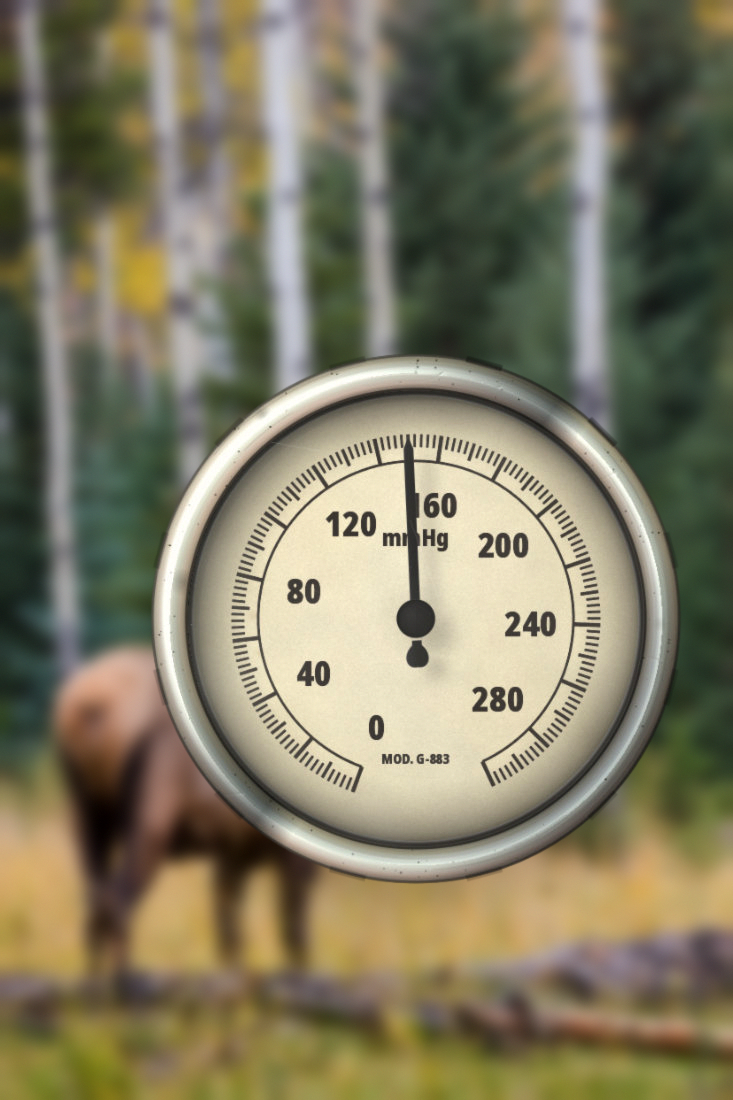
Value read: value=150 unit=mmHg
